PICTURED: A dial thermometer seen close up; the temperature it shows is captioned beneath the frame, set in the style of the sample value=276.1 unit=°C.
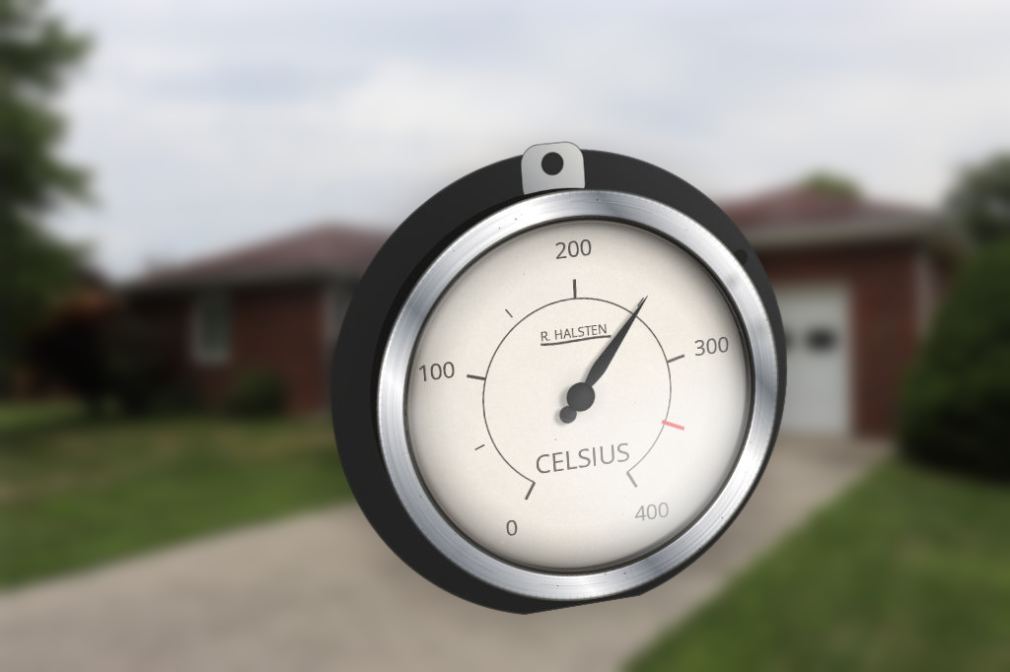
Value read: value=250 unit=°C
